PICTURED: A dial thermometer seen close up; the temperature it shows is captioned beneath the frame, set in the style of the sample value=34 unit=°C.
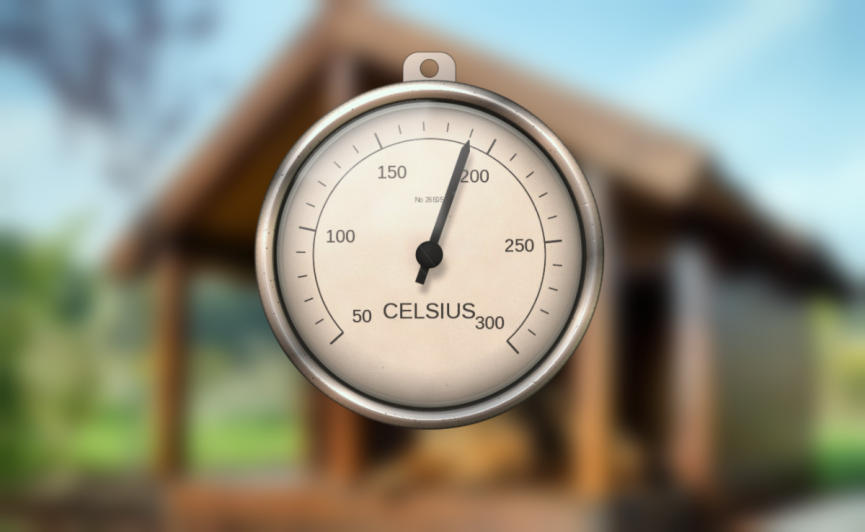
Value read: value=190 unit=°C
